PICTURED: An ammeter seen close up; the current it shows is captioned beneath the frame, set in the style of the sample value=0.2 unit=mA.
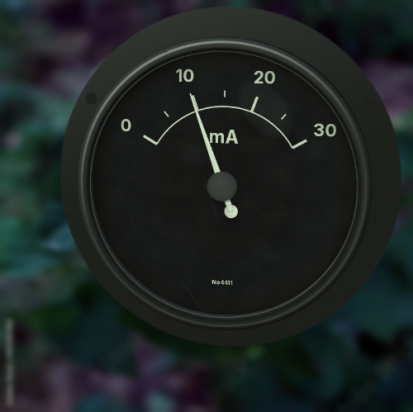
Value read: value=10 unit=mA
